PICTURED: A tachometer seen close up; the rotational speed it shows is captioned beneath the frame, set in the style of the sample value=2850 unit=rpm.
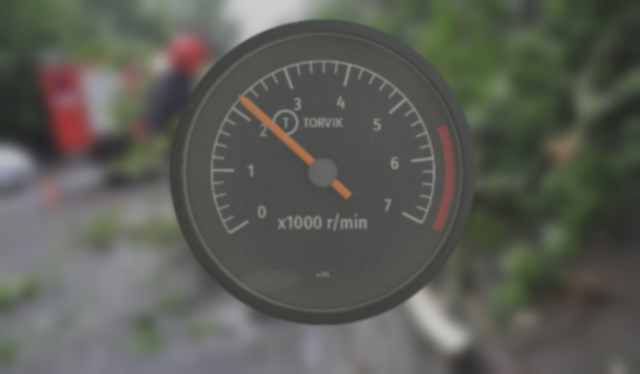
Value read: value=2200 unit=rpm
